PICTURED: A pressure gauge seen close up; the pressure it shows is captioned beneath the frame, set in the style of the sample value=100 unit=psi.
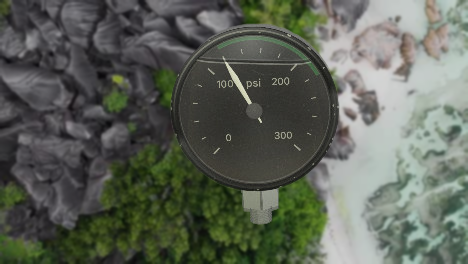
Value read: value=120 unit=psi
